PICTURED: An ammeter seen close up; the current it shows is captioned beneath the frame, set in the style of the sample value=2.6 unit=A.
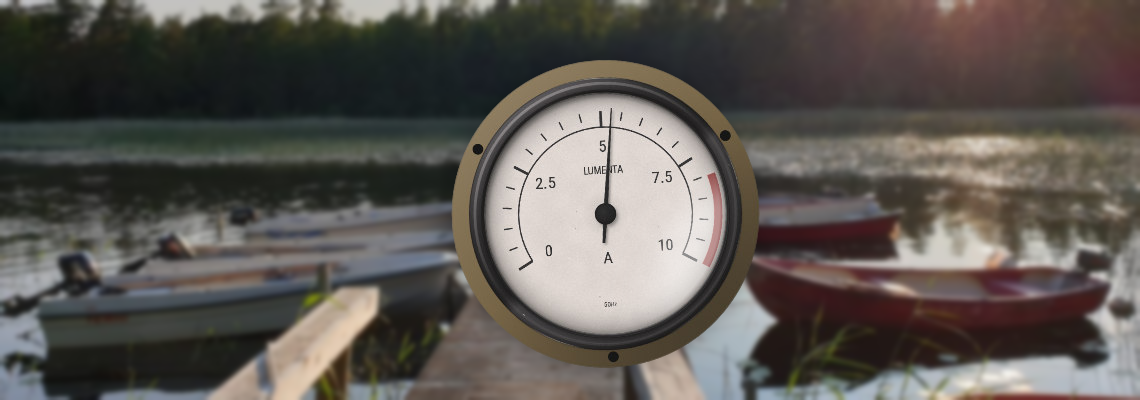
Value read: value=5.25 unit=A
